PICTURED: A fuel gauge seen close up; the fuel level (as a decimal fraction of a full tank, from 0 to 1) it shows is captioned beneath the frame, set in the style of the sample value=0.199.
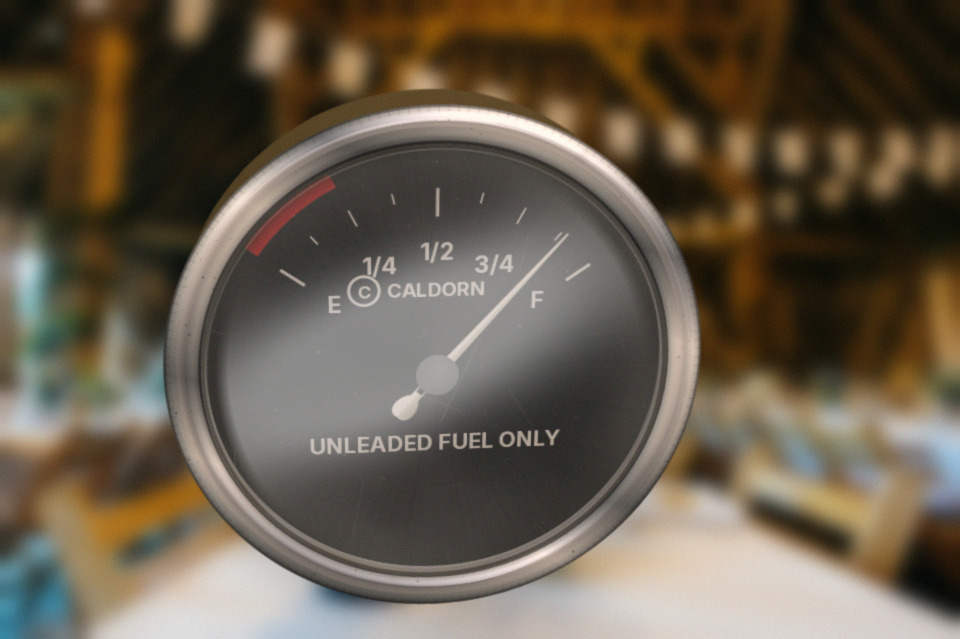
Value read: value=0.875
